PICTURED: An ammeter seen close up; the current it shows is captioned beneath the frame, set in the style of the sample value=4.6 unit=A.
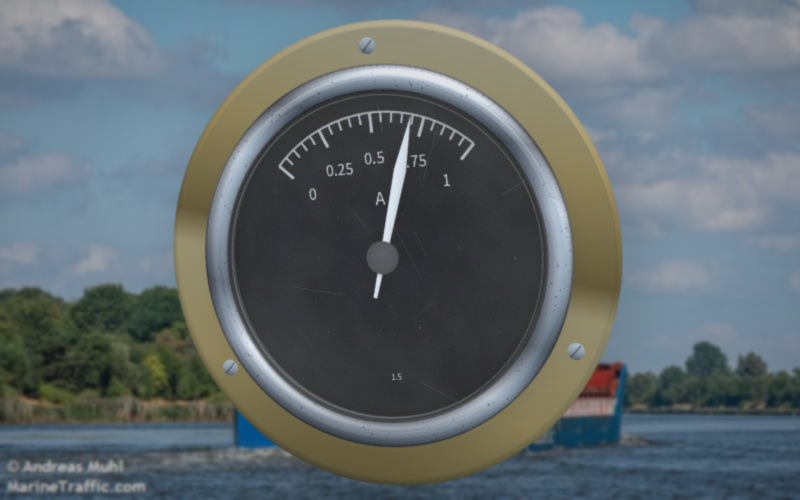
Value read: value=0.7 unit=A
